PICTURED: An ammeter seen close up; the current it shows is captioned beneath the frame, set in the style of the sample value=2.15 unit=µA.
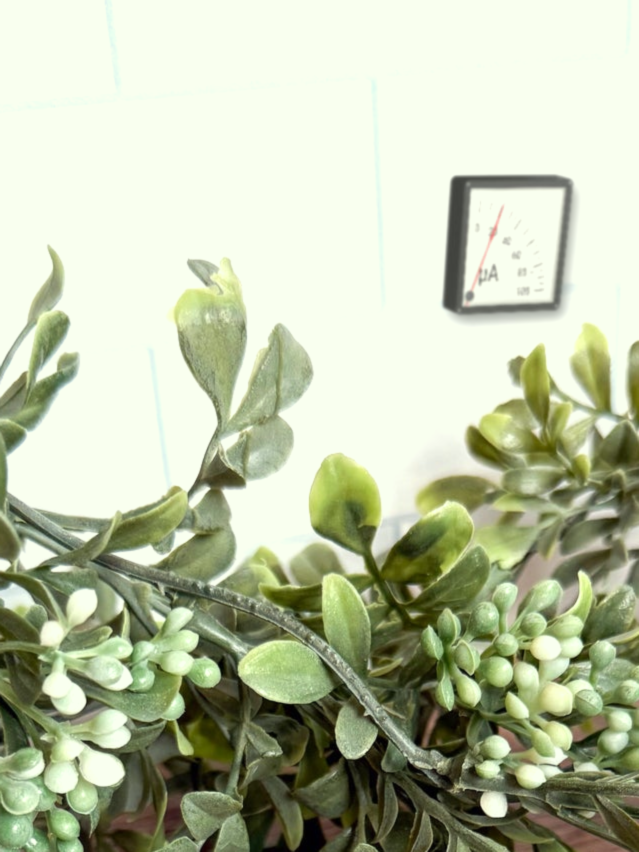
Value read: value=20 unit=µA
